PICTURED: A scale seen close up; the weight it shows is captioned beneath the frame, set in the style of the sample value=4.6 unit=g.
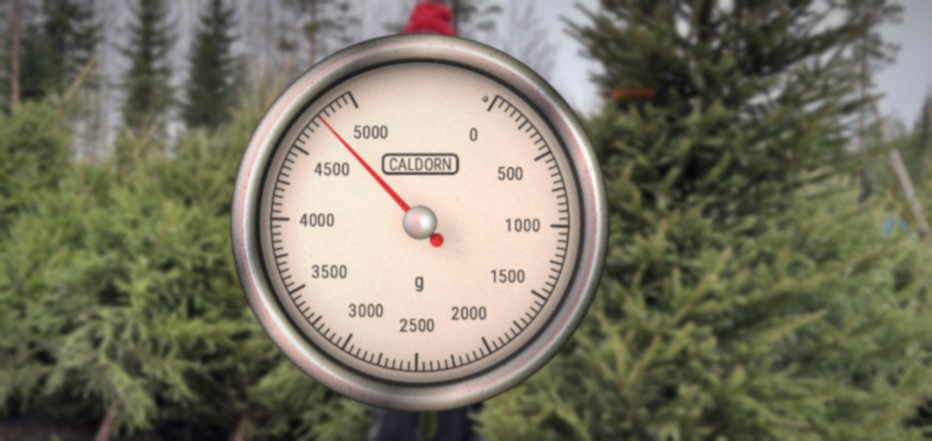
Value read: value=4750 unit=g
